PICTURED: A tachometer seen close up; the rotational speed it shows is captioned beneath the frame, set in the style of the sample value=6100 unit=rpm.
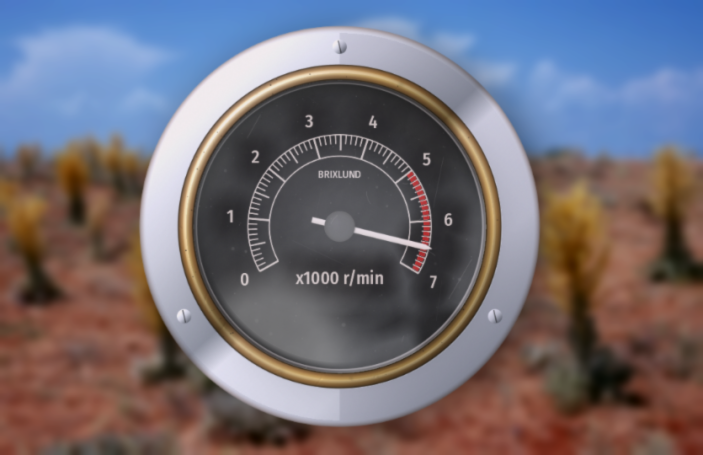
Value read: value=6500 unit=rpm
